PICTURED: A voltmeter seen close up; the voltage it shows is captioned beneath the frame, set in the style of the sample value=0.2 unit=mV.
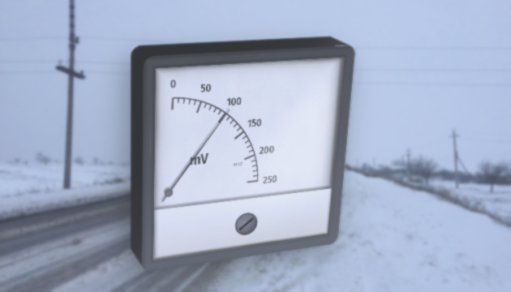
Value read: value=100 unit=mV
